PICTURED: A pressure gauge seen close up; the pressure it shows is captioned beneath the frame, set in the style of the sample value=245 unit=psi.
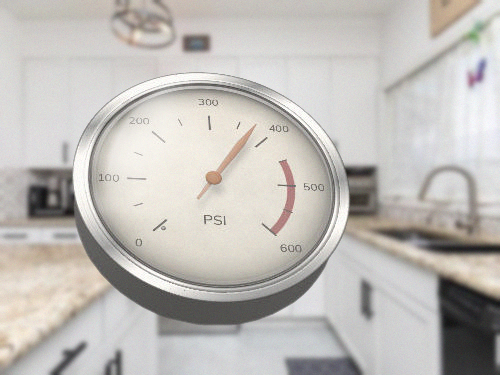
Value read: value=375 unit=psi
